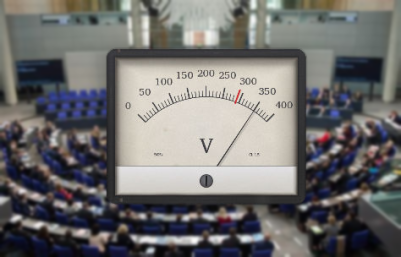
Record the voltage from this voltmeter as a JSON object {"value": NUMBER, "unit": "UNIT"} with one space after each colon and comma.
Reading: {"value": 350, "unit": "V"}
